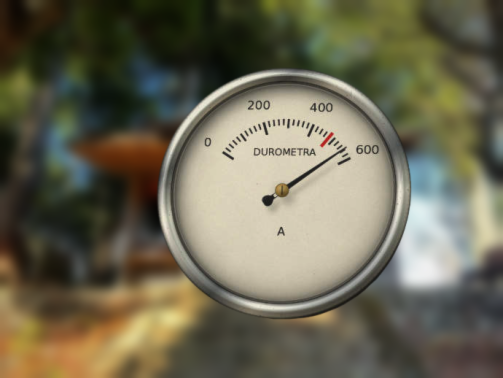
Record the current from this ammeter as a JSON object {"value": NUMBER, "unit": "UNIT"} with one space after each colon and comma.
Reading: {"value": 560, "unit": "A"}
